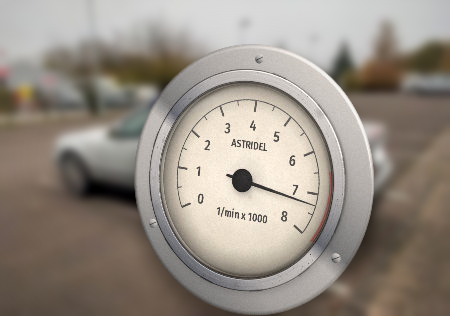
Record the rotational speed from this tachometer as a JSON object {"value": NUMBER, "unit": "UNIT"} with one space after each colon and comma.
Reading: {"value": 7250, "unit": "rpm"}
